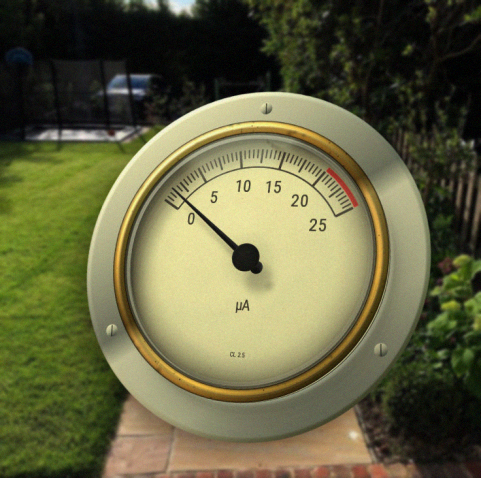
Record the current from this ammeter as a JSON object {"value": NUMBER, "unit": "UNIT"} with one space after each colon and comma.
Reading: {"value": 1.5, "unit": "µA"}
